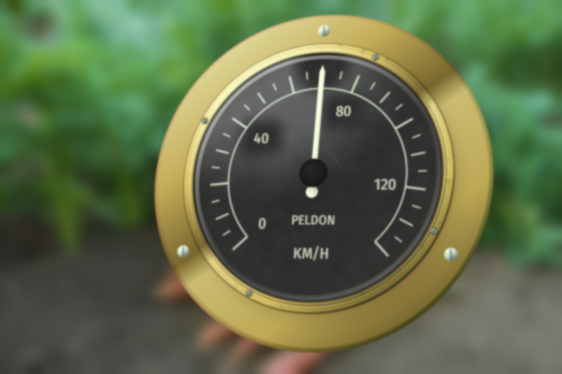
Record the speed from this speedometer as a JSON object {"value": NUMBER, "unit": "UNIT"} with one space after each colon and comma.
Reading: {"value": 70, "unit": "km/h"}
